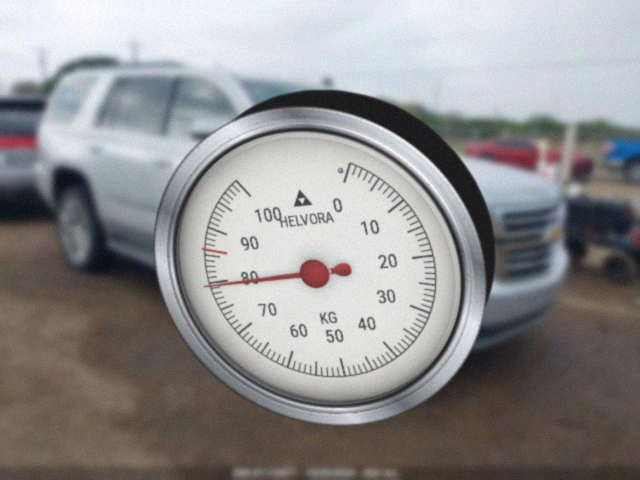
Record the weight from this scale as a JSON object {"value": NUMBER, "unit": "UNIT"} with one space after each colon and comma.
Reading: {"value": 80, "unit": "kg"}
